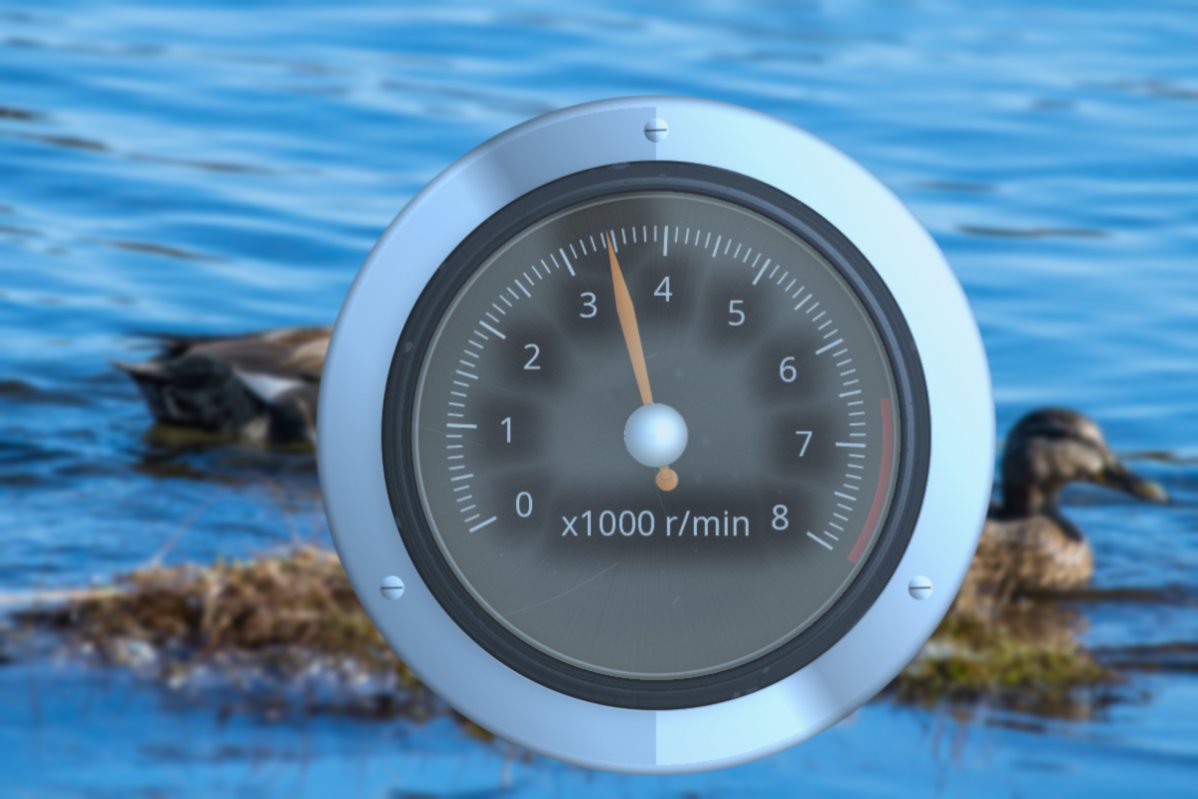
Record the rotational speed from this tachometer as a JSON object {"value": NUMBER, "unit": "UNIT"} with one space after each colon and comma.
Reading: {"value": 3450, "unit": "rpm"}
